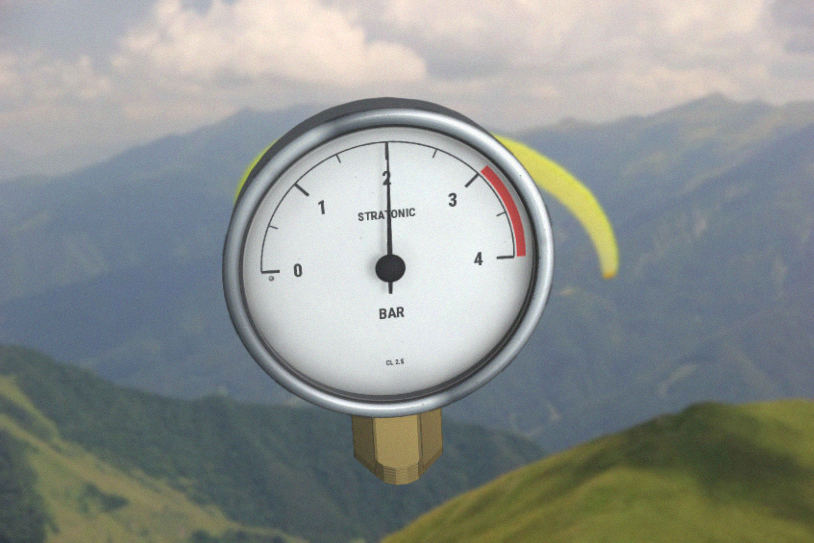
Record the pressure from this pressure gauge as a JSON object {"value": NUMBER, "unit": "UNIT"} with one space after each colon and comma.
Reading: {"value": 2, "unit": "bar"}
